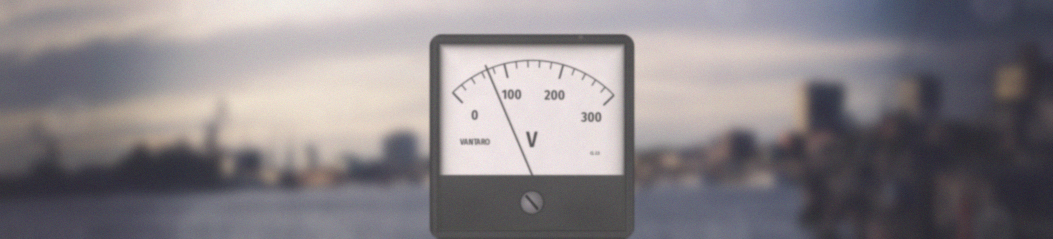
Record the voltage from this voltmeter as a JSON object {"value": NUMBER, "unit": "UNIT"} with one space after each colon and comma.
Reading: {"value": 70, "unit": "V"}
